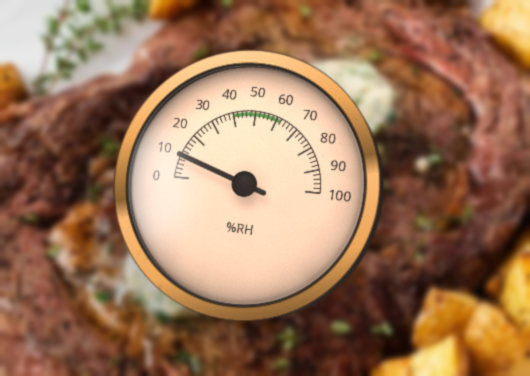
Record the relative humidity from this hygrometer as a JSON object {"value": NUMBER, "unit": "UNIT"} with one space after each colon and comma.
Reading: {"value": 10, "unit": "%"}
